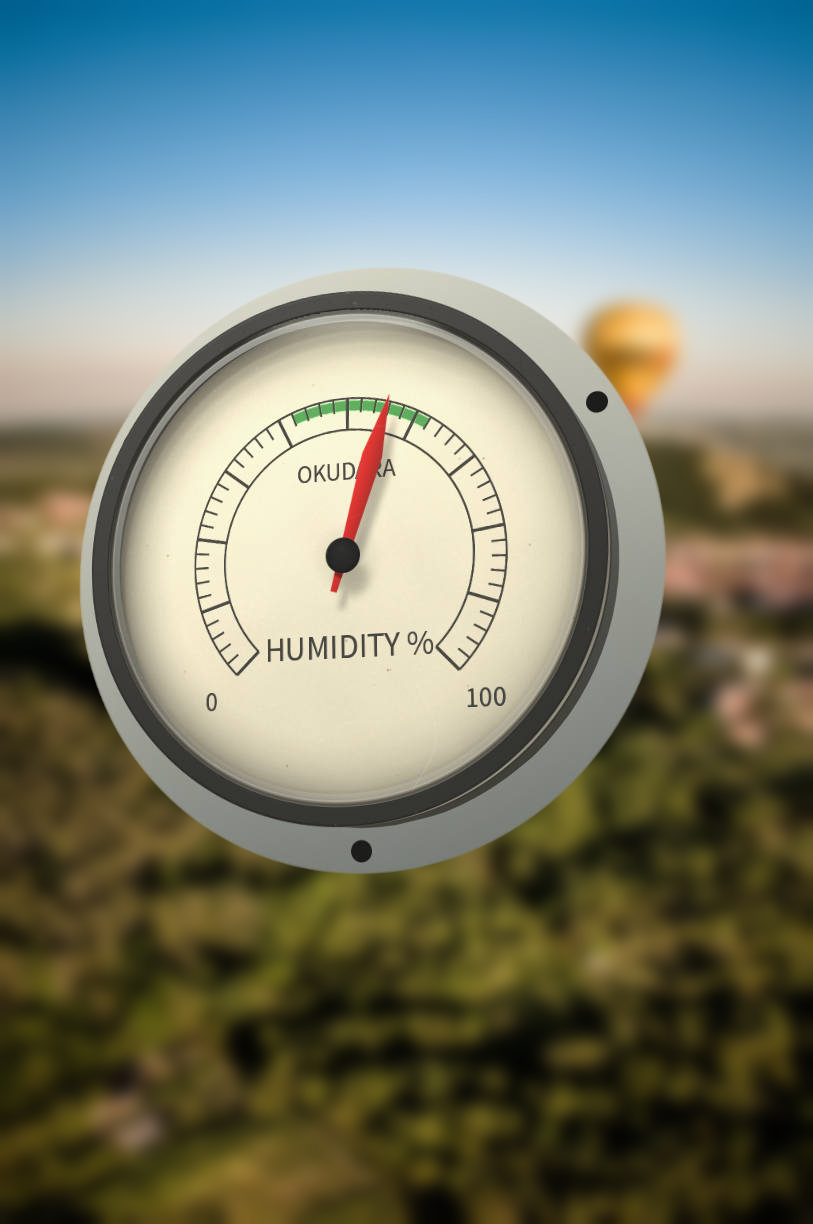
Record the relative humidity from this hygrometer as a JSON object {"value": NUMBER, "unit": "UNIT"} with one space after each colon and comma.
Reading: {"value": 56, "unit": "%"}
